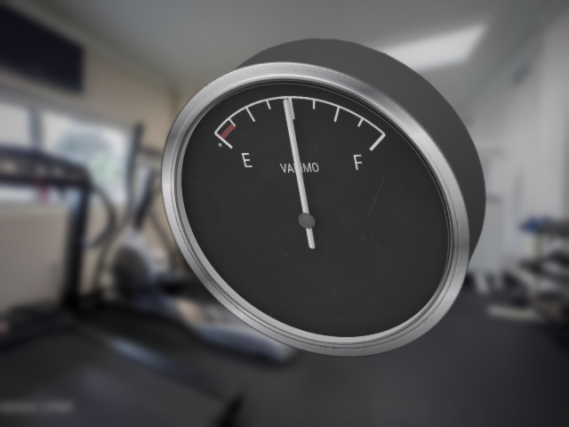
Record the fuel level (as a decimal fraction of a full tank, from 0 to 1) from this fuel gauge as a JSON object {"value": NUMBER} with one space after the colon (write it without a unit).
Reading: {"value": 0.5}
